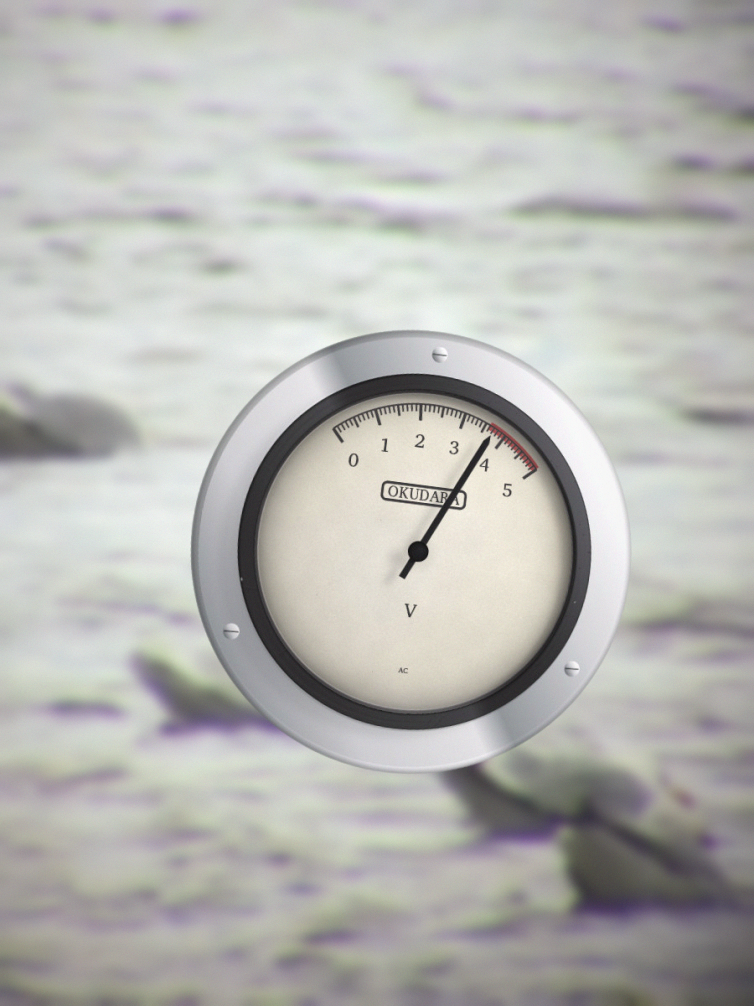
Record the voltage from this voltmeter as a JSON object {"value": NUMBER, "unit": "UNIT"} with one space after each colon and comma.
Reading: {"value": 3.7, "unit": "V"}
